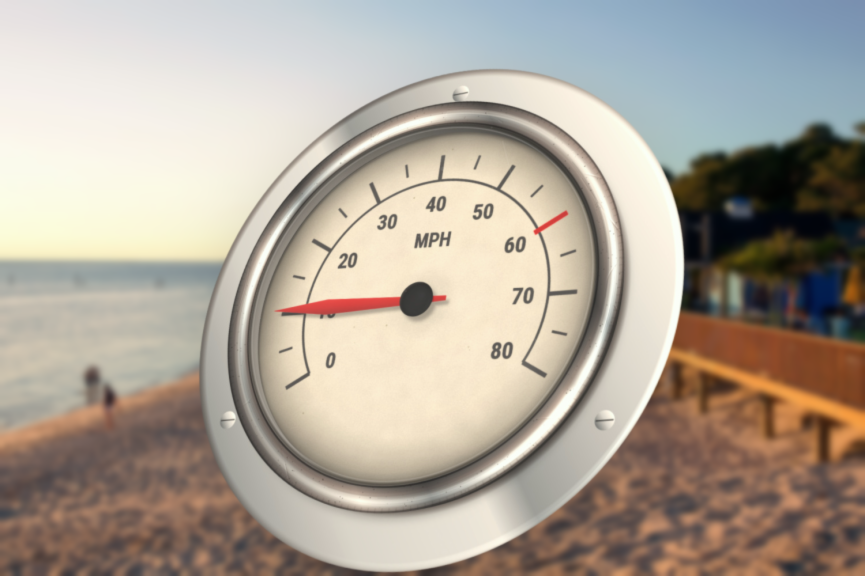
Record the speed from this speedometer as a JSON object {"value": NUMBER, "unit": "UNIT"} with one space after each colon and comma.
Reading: {"value": 10, "unit": "mph"}
